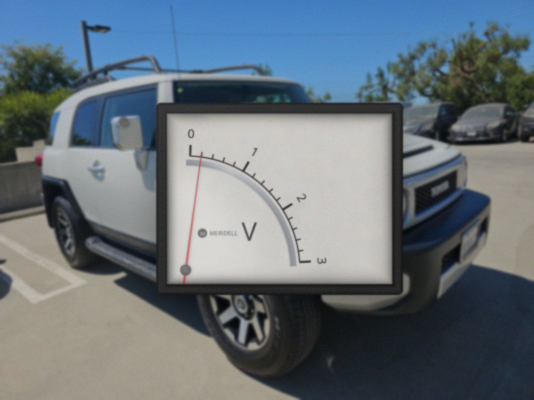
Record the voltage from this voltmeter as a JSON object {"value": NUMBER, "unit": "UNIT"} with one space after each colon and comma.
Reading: {"value": 0.2, "unit": "V"}
